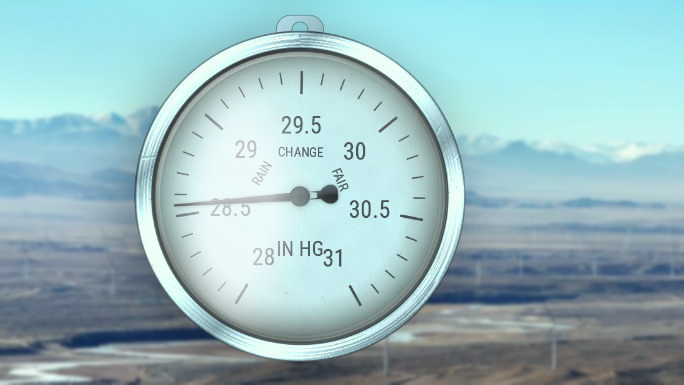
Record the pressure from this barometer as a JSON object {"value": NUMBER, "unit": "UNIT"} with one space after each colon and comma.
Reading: {"value": 28.55, "unit": "inHg"}
